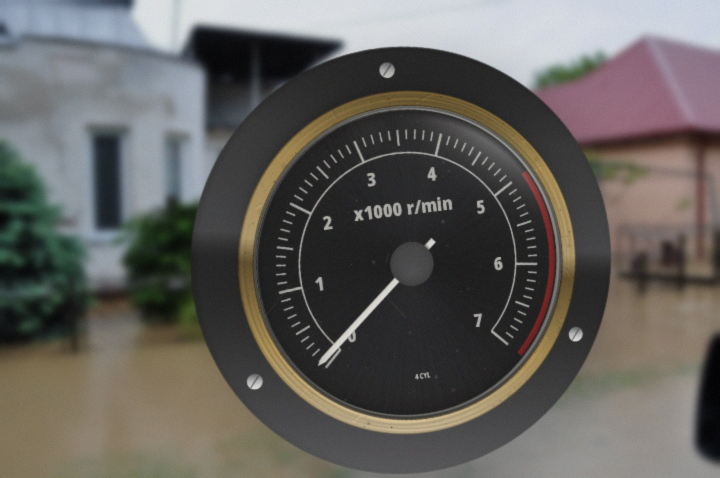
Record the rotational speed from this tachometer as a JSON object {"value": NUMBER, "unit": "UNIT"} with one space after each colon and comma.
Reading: {"value": 100, "unit": "rpm"}
